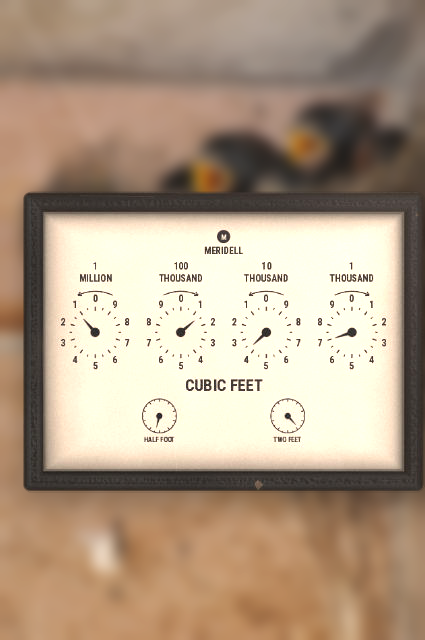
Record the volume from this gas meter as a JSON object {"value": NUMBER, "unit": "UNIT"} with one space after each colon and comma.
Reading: {"value": 113700, "unit": "ft³"}
